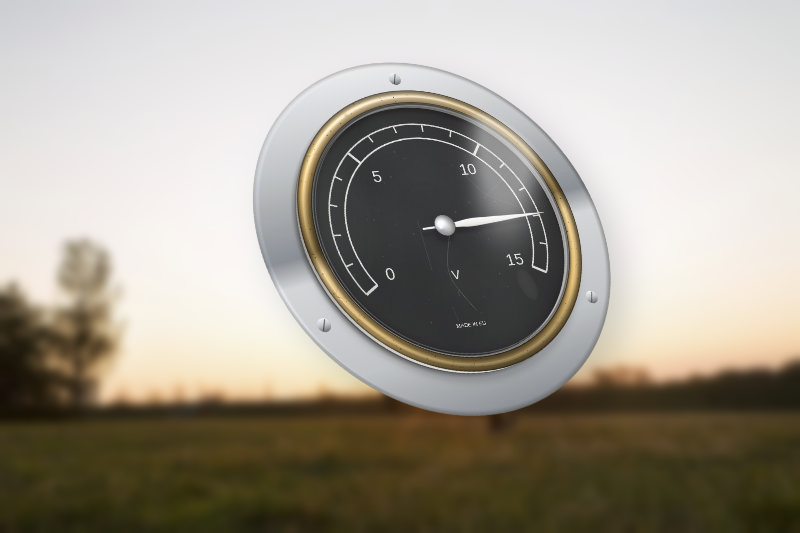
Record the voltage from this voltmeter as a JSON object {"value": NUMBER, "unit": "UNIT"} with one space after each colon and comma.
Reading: {"value": 13, "unit": "V"}
